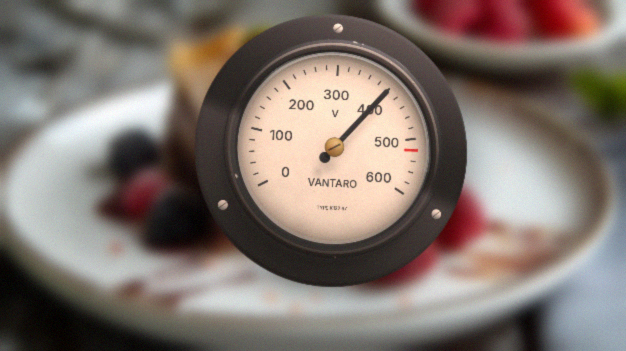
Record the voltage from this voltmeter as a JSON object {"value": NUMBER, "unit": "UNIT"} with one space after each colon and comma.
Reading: {"value": 400, "unit": "V"}
